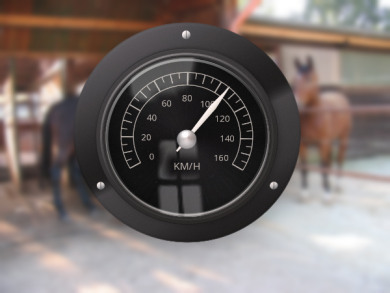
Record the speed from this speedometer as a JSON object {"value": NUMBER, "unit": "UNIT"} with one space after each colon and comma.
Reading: {"value": 105, "unit": "km/h"}
